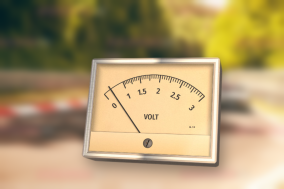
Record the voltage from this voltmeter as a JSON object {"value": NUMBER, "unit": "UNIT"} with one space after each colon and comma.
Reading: {"value": 0.5, "unit": "V"}
